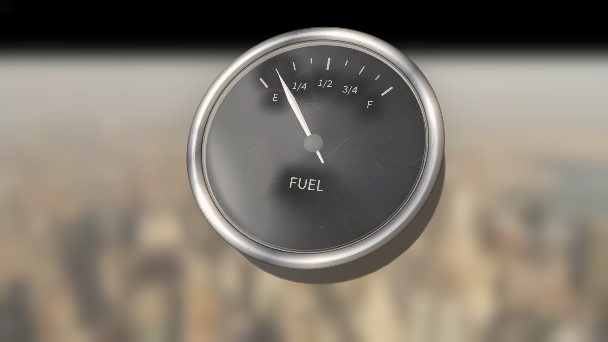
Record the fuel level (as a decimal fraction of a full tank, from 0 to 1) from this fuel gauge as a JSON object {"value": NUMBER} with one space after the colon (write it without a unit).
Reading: {"value": 0.125}
